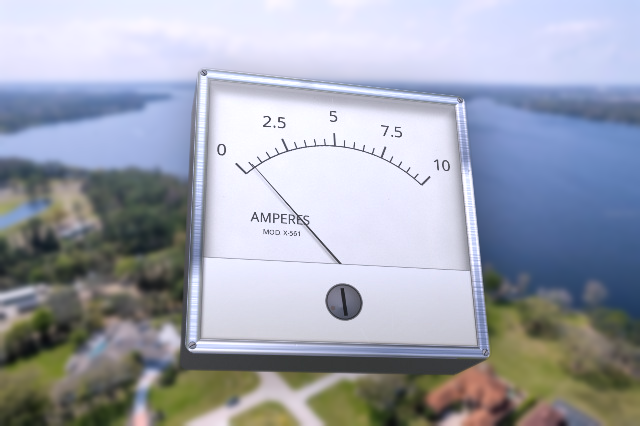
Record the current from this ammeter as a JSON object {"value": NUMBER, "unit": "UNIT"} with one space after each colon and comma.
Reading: {"value": 0.5, "unit": "A"}
